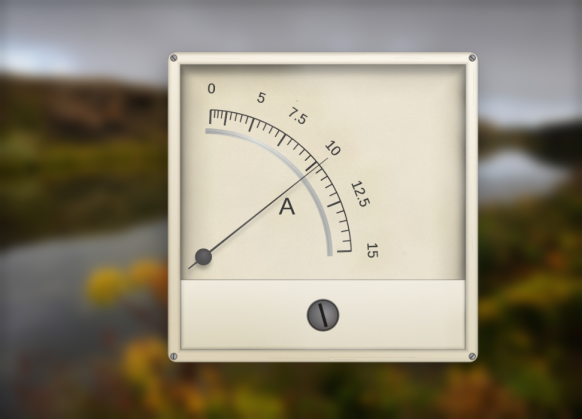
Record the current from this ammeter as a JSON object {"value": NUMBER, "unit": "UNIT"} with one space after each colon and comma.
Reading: {"value": 10.25, "unit": "A"}
